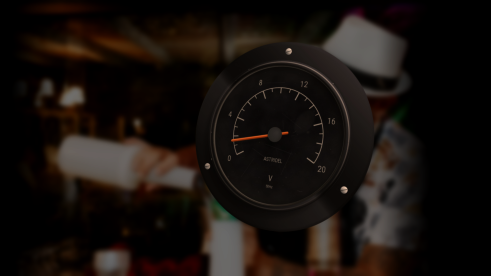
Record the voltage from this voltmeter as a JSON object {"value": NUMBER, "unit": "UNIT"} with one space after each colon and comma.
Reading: {"value": 1.5, "unit": "V"}
